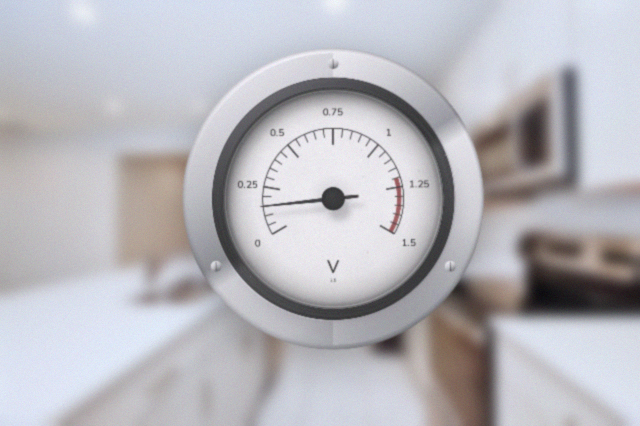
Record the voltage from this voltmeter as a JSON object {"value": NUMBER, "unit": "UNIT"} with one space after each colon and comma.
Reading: {"value": 0.15, "unit": "V"}
